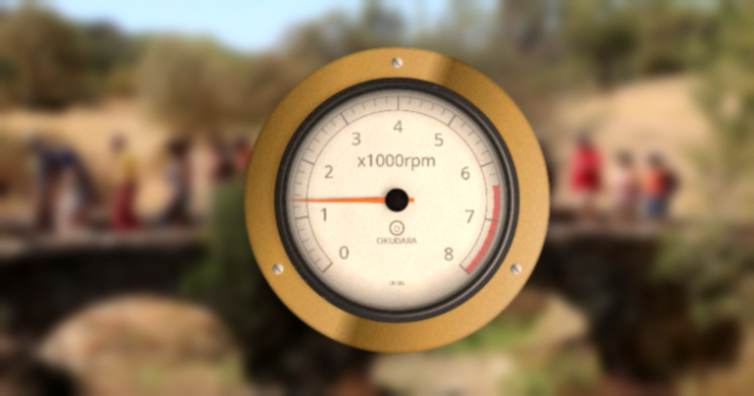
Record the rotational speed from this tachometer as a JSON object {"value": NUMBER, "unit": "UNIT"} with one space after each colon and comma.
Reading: {"value": 1300, "unit": "rpm"}
